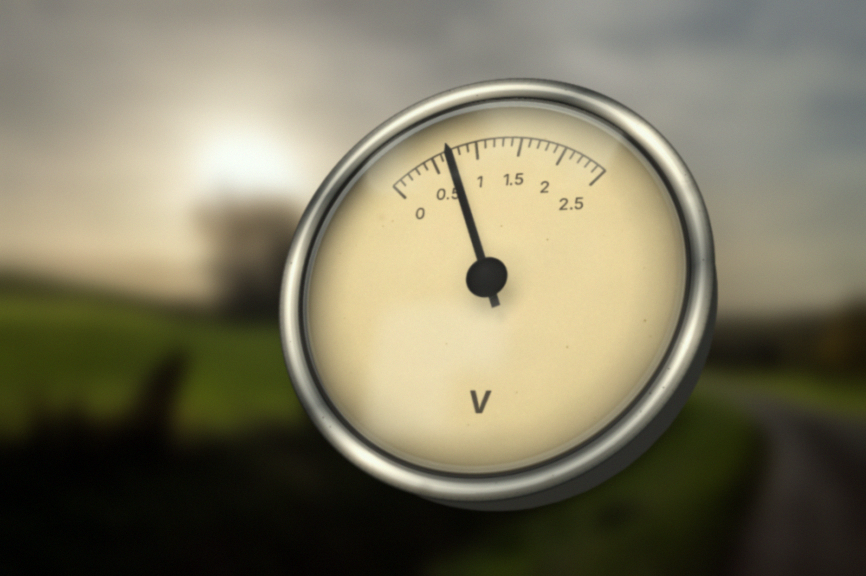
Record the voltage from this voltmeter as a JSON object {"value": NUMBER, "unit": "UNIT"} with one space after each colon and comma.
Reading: {"value": 0.7, "unit": "V"}
